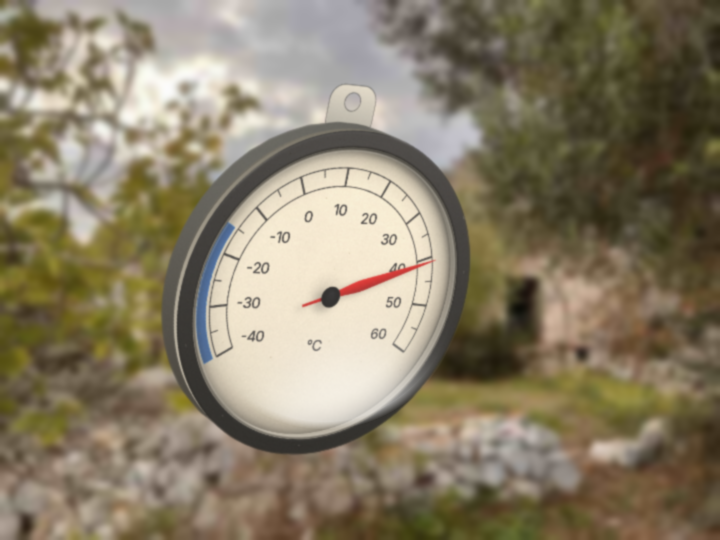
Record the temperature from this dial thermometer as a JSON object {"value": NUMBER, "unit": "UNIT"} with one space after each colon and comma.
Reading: {"value": 40, "unit": "°C"}
